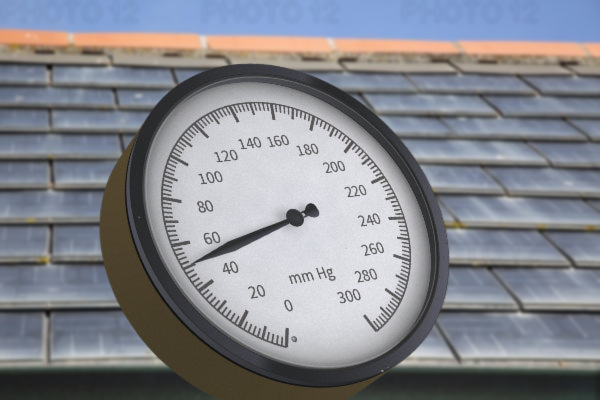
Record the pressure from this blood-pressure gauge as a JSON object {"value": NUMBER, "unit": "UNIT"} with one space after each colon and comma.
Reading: {"value": 50, "unit": "mmHg"}
